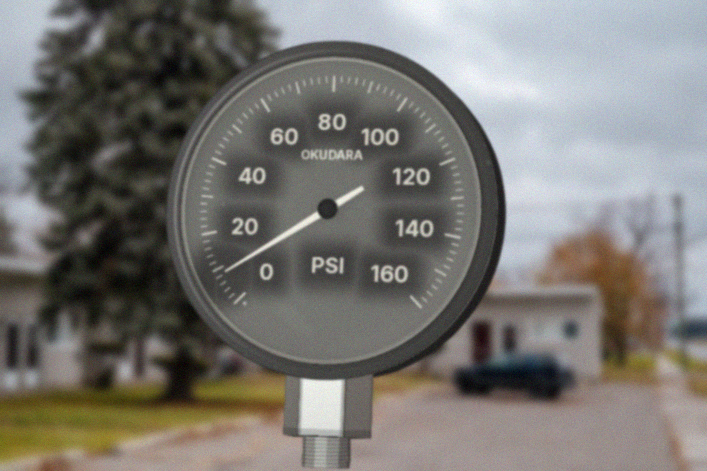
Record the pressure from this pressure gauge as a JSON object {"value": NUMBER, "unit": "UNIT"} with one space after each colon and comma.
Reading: {"value": 8, "unit": "psi"}
